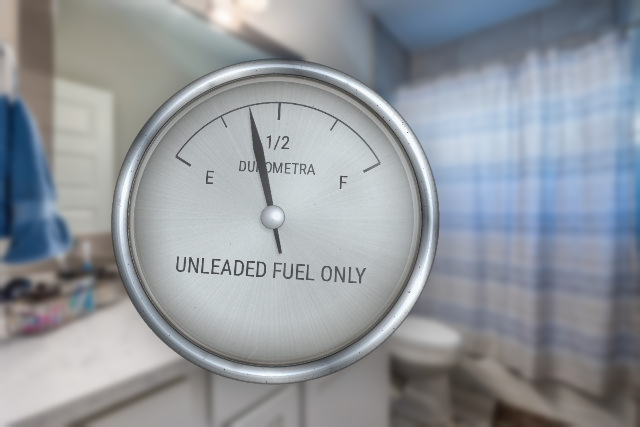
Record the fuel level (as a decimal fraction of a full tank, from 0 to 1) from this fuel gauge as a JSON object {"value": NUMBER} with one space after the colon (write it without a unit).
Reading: {"value": 0.375}
